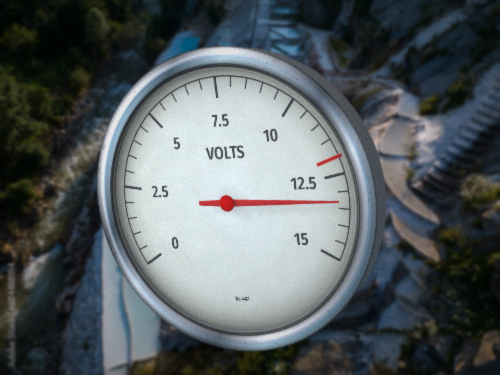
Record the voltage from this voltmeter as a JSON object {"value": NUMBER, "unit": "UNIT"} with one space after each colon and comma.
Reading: {"value": 13.25, "unit": "V"}
